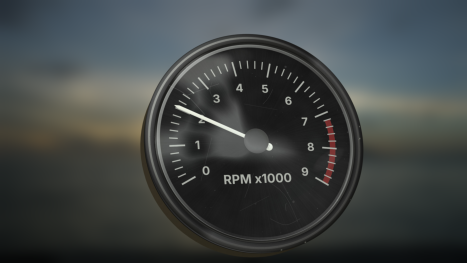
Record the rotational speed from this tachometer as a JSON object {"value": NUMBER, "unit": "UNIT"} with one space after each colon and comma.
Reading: {"value": 2000, "unit": "rpm"}
